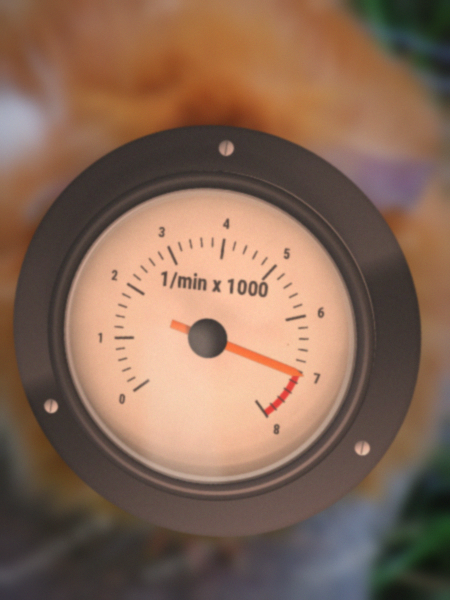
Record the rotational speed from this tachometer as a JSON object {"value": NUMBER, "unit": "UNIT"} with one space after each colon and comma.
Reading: {"value": 7000, "unit": "rpm"}
